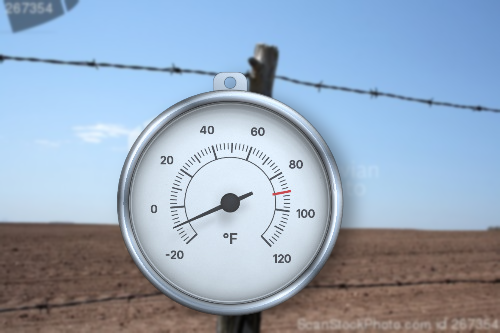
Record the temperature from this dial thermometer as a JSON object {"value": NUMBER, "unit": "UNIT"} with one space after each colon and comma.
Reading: {"value": -10, "unit": "°F"}
